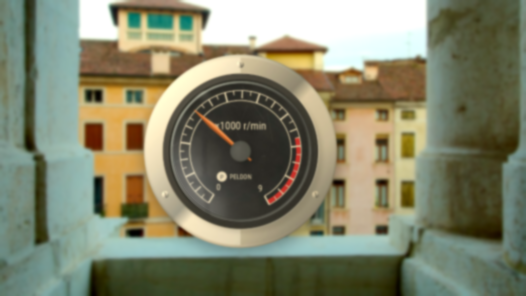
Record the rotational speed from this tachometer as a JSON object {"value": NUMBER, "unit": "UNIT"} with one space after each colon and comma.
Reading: {"value": 3000, "unit": "rpm"}
